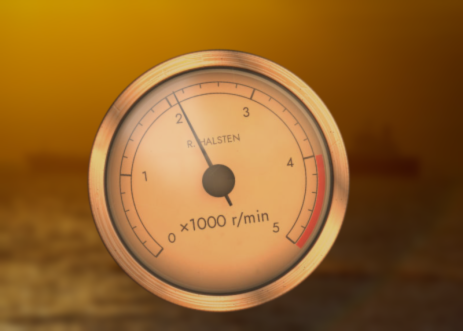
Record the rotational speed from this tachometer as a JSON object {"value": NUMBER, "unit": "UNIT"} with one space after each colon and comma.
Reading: {"value": 2100, "unit": "rpm"}
